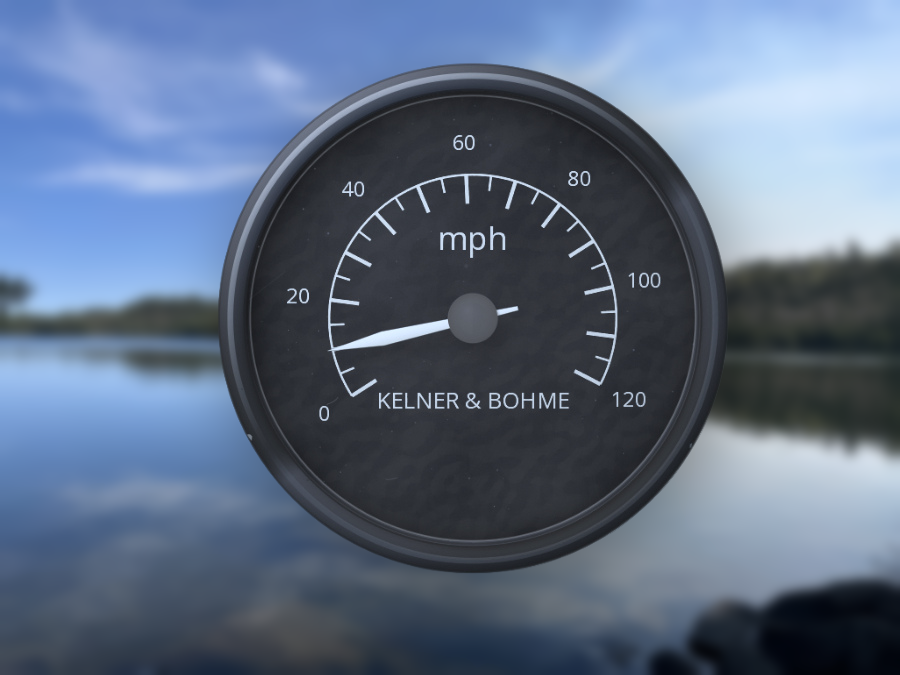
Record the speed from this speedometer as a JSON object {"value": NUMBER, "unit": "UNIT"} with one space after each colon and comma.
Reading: {"value": 10, "unit": "mph"}
